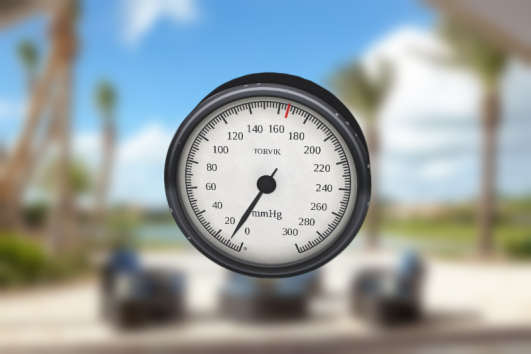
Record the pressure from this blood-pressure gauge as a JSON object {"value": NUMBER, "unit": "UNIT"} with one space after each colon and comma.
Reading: {"value": 10, "unit": "mmHg"}
